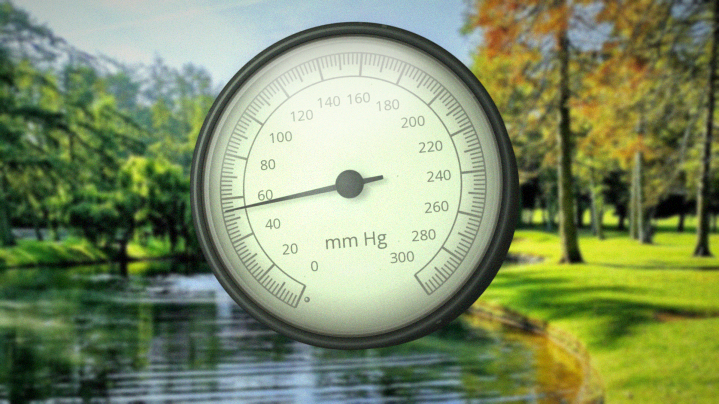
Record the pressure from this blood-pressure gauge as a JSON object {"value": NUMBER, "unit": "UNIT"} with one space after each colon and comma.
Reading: {"value": 54, "unit": "mmHg"}
